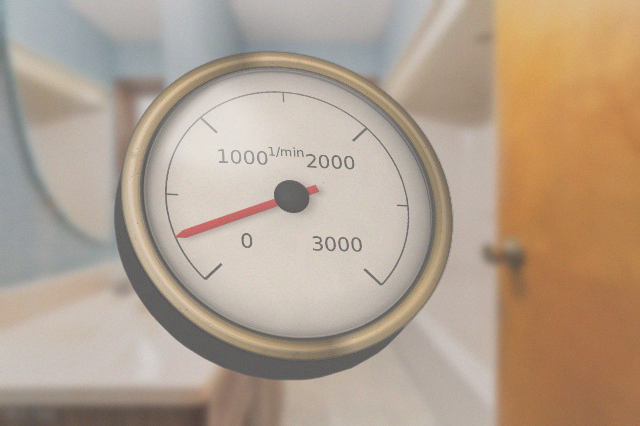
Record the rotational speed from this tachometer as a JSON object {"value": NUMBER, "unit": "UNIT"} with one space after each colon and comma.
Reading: {"value": 250, "unit": "rpm"}
